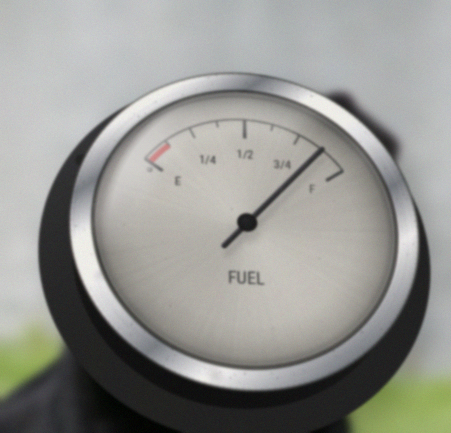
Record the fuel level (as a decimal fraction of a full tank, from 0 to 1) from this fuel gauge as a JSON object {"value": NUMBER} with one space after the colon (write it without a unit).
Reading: {"value": 0.875}
